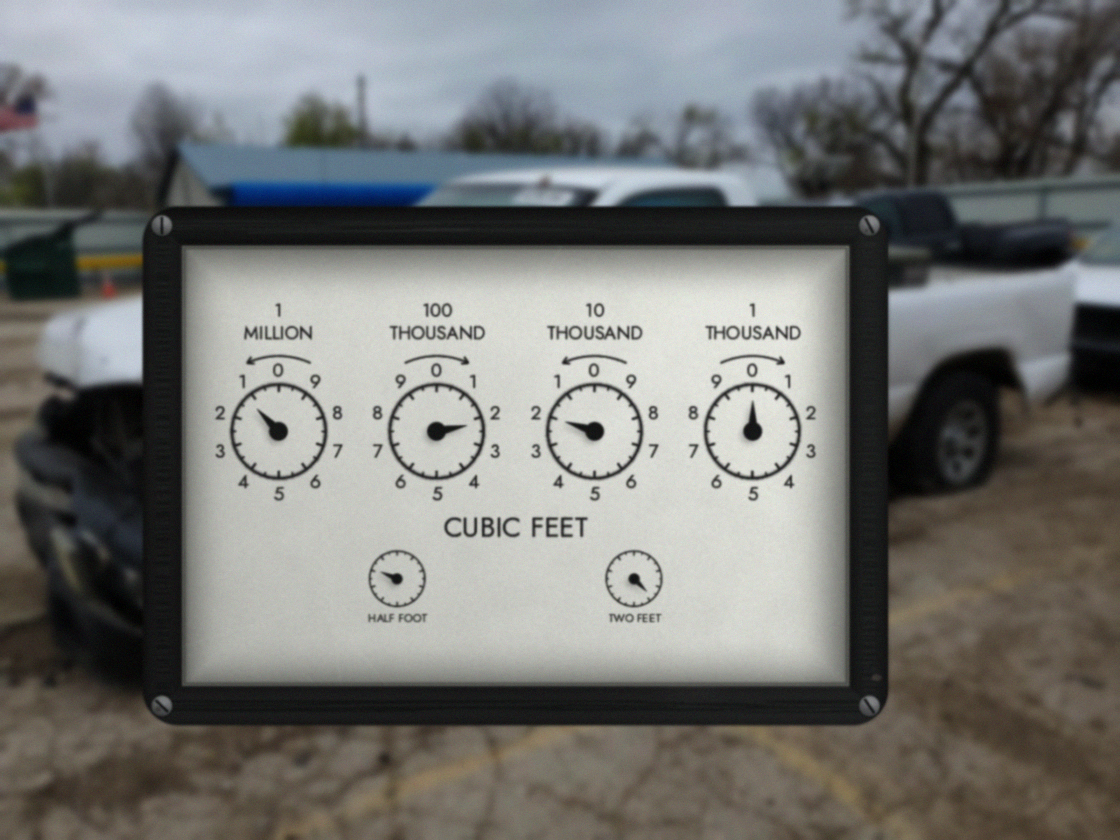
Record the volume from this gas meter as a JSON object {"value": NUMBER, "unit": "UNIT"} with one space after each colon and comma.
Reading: {"value": 122000, "unit": "ft³"}
